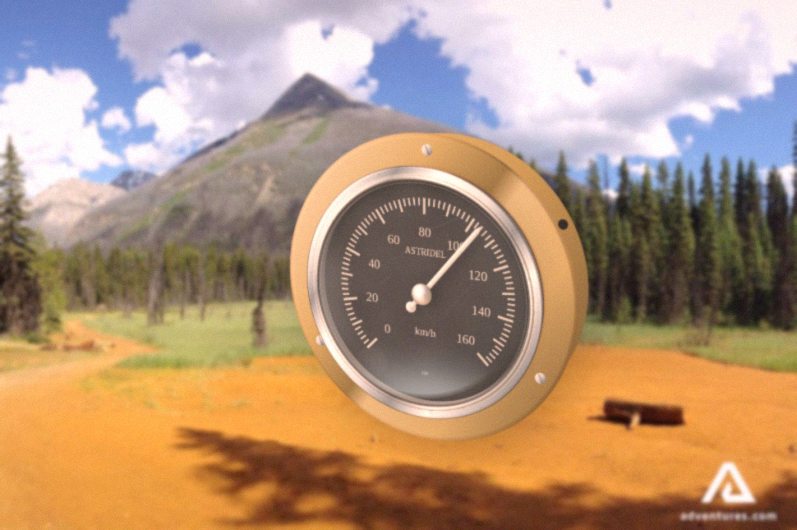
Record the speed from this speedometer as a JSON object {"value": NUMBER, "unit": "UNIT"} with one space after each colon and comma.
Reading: {"value": 104, "unit": "km/h"}
